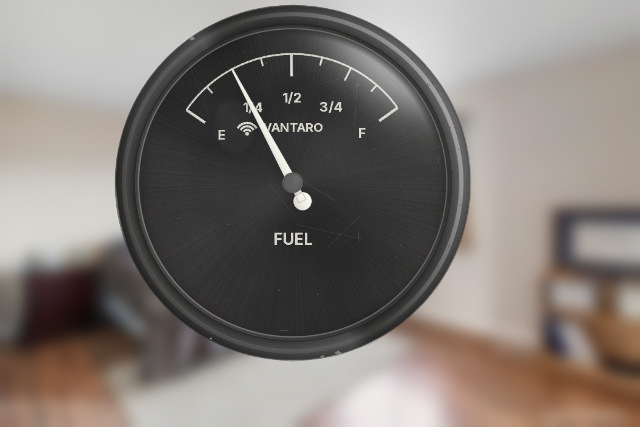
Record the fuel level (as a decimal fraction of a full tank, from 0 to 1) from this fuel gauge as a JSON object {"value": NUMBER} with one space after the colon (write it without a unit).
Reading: {"value": 0.25}
